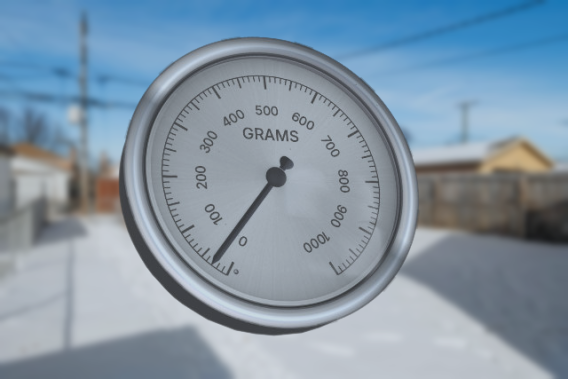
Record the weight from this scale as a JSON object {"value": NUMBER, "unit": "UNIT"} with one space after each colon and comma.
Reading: {"value": 30, "unit": "g"}
